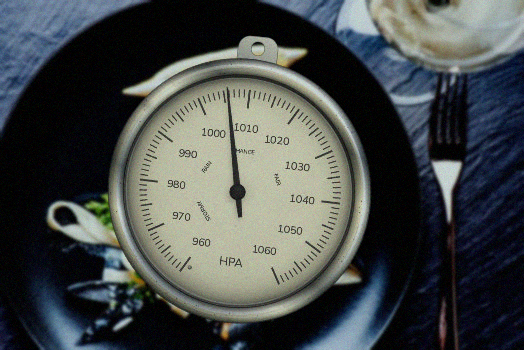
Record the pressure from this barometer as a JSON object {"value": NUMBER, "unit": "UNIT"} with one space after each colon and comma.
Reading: {"value": 1006, "unit": "hPa"}
